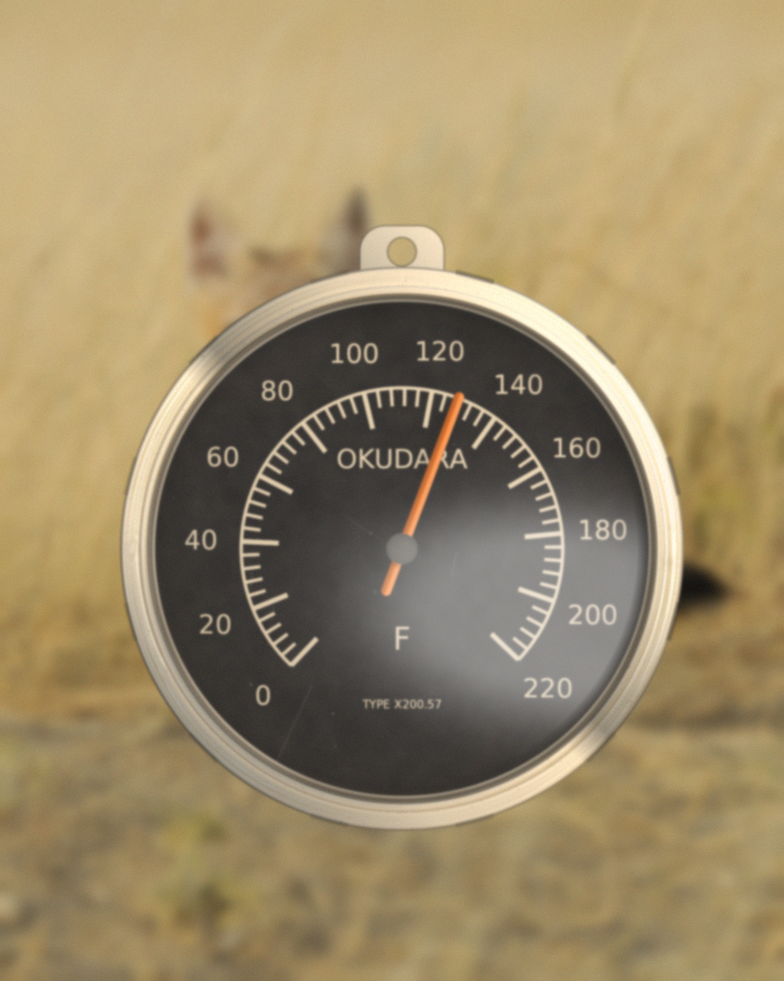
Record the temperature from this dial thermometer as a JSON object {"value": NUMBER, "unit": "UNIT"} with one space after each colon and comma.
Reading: {"value": 128, "unit": "°F"}
